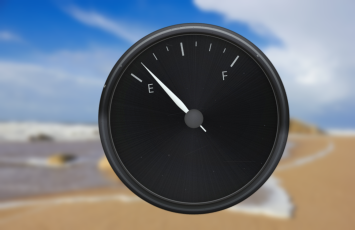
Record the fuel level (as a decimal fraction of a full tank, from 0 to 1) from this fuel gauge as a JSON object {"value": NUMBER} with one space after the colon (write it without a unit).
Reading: {"value": 0.125}
